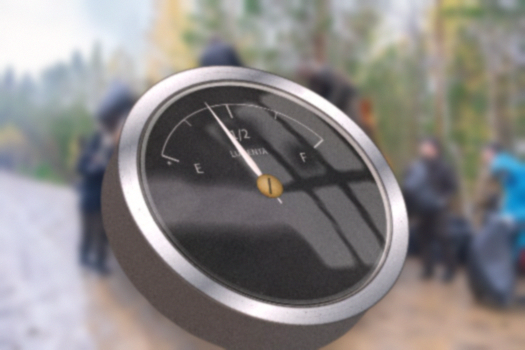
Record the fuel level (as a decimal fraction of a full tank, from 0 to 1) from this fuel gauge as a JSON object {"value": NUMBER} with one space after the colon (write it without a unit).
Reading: {"value": 0.375}
